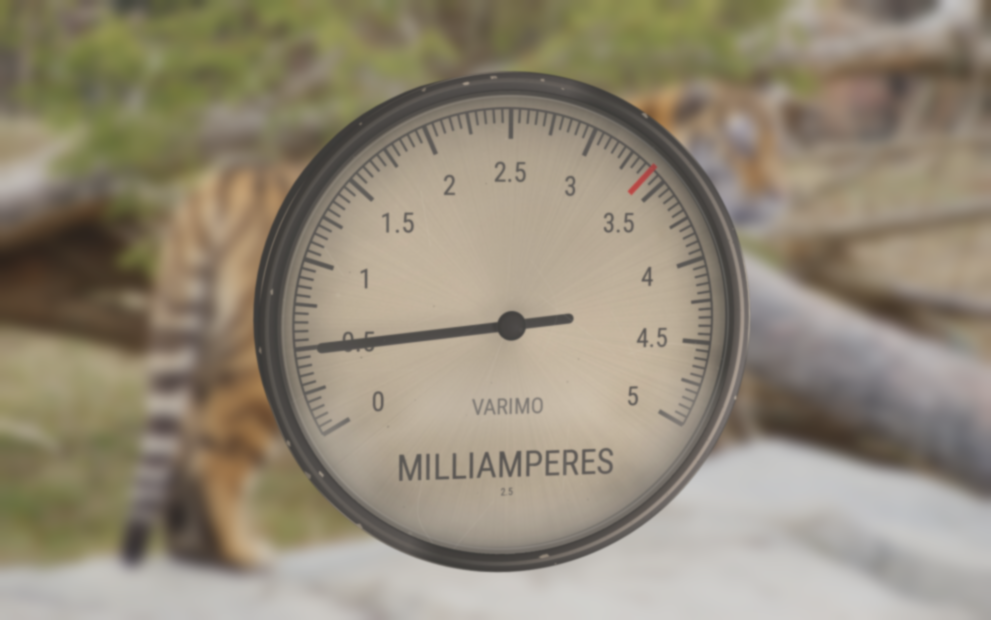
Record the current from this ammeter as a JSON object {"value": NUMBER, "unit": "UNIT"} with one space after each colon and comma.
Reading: {"value": 0.5, "unit": "mA"}
